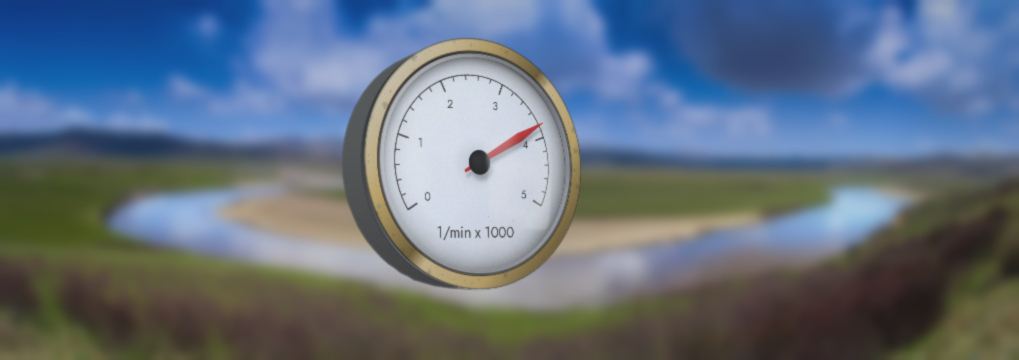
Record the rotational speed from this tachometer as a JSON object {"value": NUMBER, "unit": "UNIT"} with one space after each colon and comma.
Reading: {"value": 3800, "unit": "rpm"}
